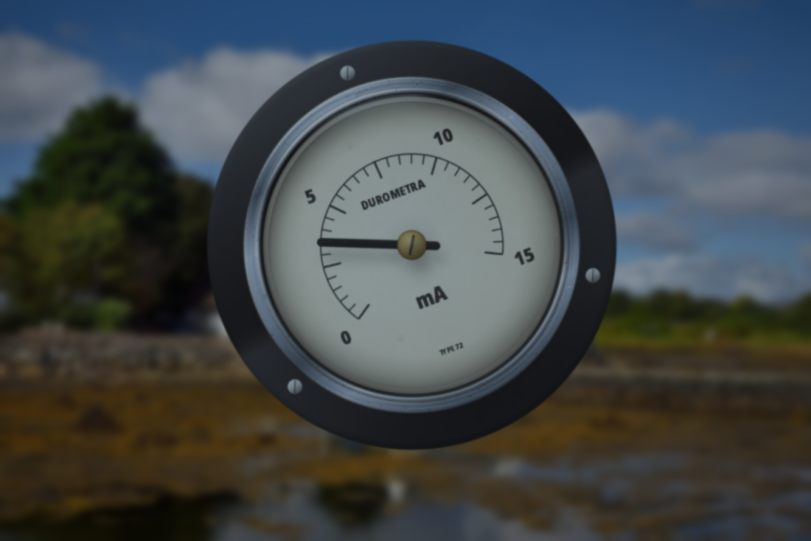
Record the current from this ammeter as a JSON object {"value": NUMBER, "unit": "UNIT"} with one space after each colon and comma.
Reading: {"value": 3.5, "unit": "mA"}
